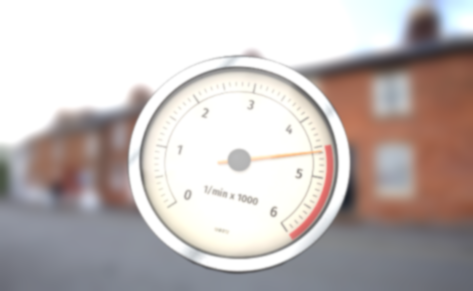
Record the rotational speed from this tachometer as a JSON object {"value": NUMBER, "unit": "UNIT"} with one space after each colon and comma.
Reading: {"value": 4600, "unit": "rpm"}
